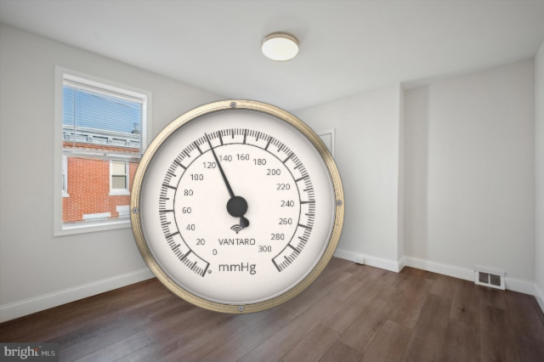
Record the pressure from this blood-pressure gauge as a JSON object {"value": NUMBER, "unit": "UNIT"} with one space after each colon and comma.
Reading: {"value": 130, "unit": "mmHg"}
